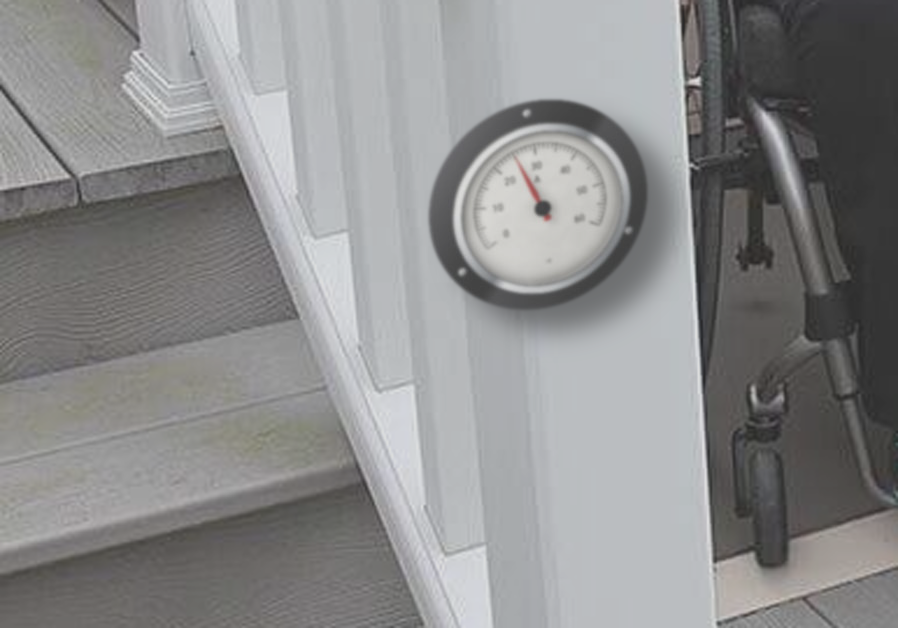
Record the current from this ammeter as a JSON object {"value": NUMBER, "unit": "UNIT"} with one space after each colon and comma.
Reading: {"value": 25, "unit": "A"}
